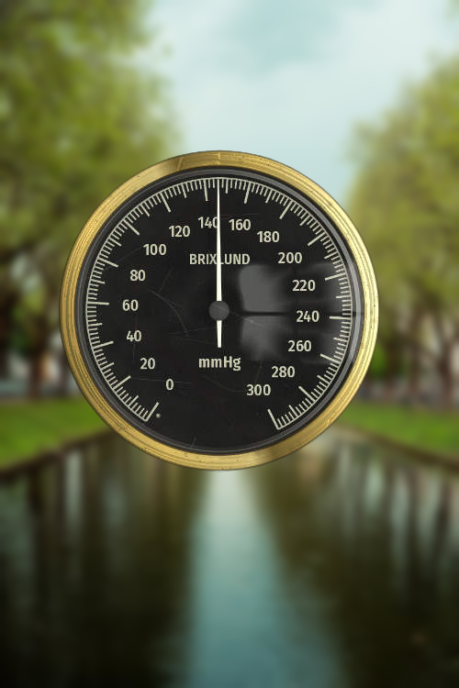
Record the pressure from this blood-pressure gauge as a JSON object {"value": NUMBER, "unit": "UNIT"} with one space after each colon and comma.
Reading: {"value": 146, "unit": "mmHg"}
